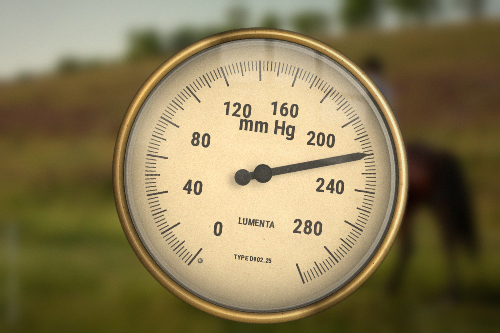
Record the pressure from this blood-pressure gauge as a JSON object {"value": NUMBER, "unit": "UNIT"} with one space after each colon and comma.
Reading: {"value": 220, "unit": "mmHg"}
